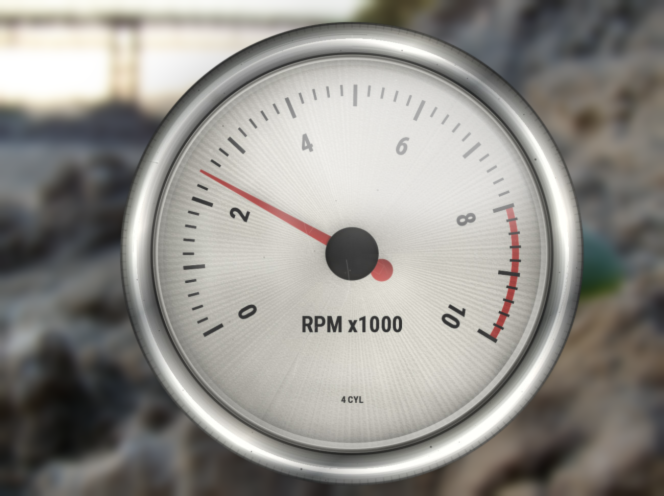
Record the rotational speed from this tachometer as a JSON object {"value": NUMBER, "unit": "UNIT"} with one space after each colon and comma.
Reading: {"value": 2400, "unit": "rpm"}
